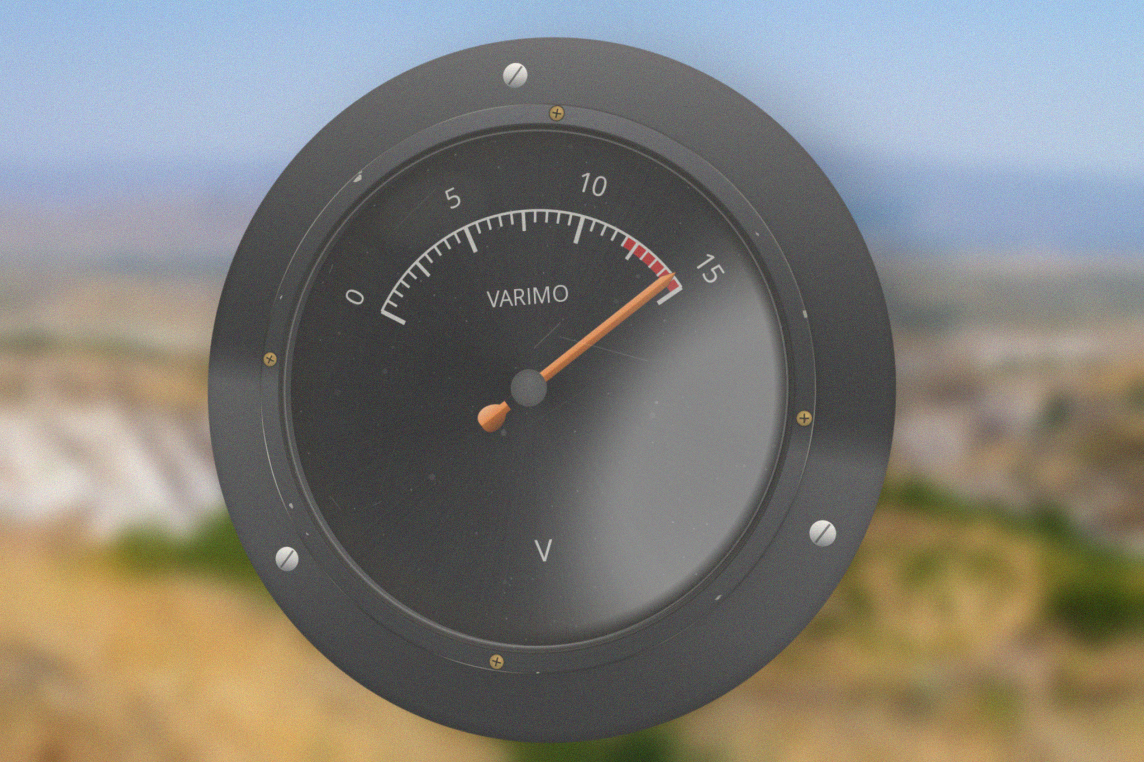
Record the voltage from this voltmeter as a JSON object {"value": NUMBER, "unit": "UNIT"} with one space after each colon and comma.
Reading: {"value": 14.5, "unit": "V"}
